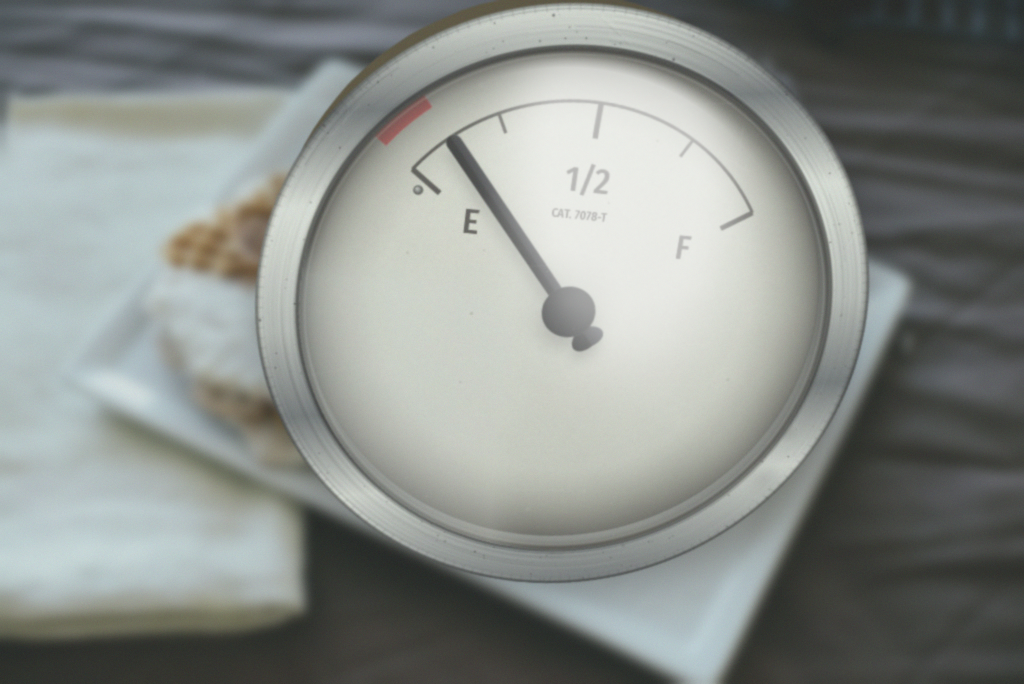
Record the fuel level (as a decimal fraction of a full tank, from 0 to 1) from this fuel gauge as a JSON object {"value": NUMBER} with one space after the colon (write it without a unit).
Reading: {"value": 0.125}
